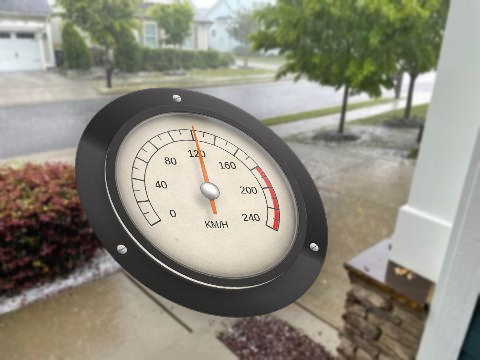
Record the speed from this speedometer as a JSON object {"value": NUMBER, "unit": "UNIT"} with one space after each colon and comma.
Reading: {"value": 120, "unit": "km/h"}
